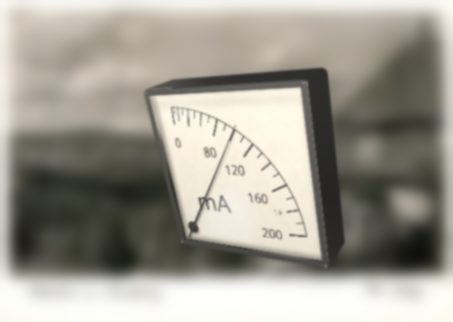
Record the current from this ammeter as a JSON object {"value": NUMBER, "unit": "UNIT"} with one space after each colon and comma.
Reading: {"value": 100, "unit": "mA"}
